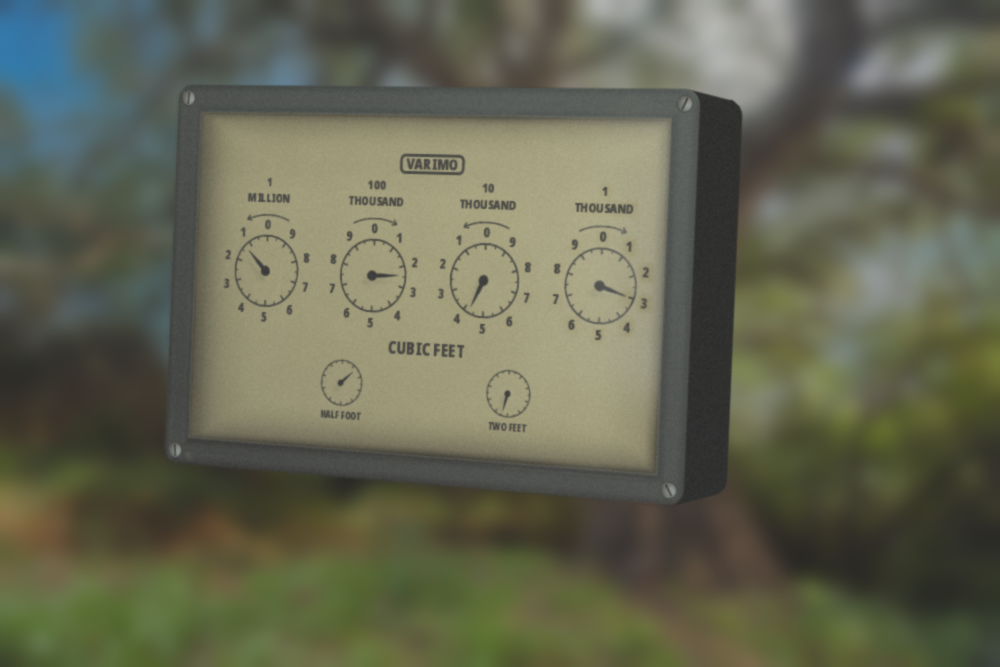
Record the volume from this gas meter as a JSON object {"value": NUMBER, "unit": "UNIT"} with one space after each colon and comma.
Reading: {"value": 124300, "unit": "ft³"}
